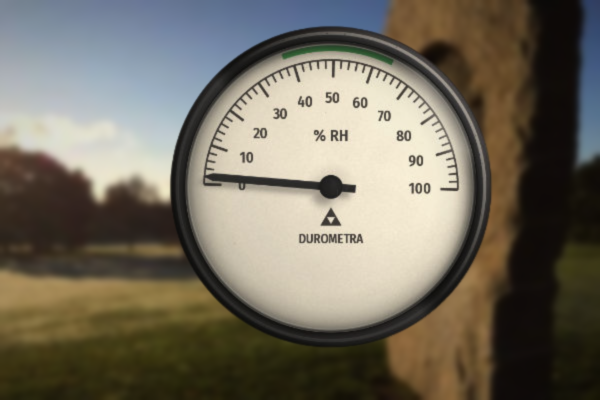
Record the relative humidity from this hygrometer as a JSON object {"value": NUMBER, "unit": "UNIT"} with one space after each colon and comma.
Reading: {"value": 2, "unit": "%"}
